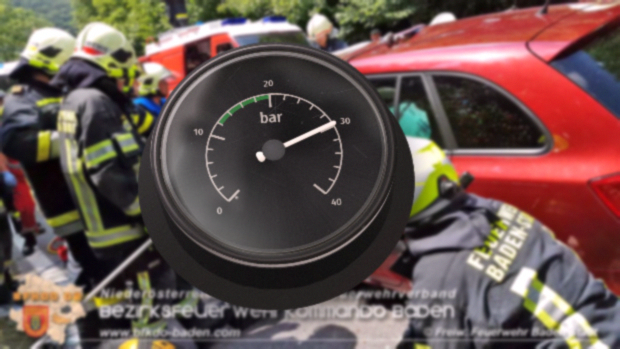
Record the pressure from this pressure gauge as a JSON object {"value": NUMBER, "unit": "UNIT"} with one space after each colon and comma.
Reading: {"value": 30, "unit": "bar"}
